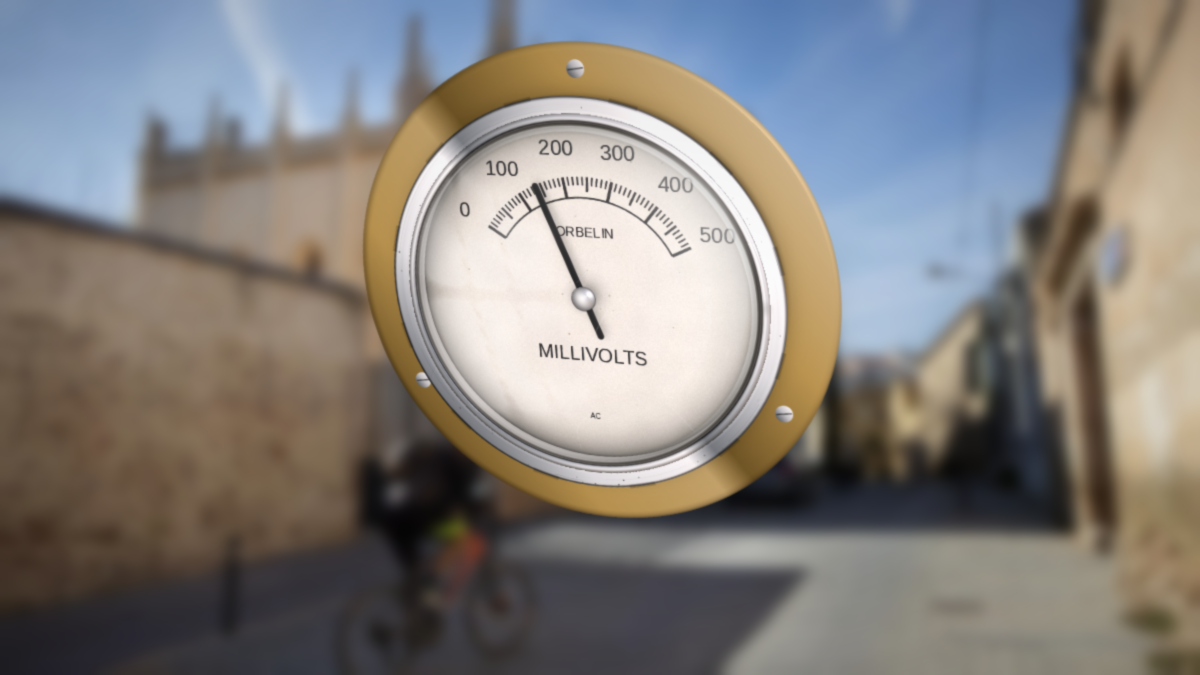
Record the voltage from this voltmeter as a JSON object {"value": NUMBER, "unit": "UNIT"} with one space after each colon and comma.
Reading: {"value": 150, "unit": "mV"}
